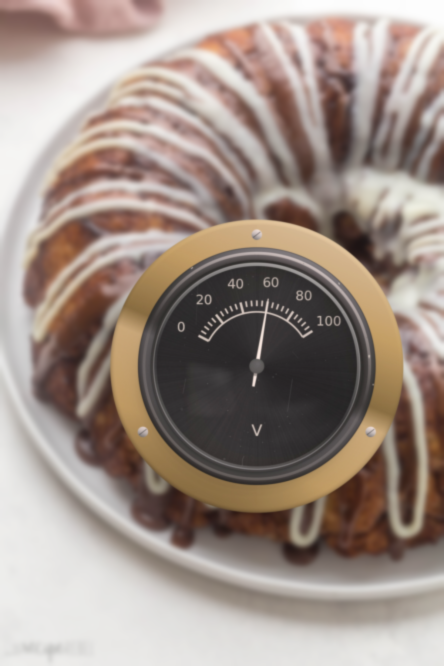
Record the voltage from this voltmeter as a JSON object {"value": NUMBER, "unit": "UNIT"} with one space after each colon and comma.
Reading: {"value": 60, "unit": "V"}
